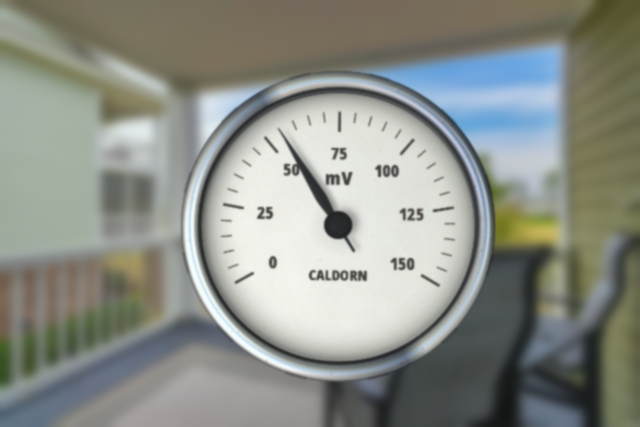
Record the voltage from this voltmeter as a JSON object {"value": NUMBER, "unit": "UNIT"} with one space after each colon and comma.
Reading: {"value": 55, "unit": "mV"}
